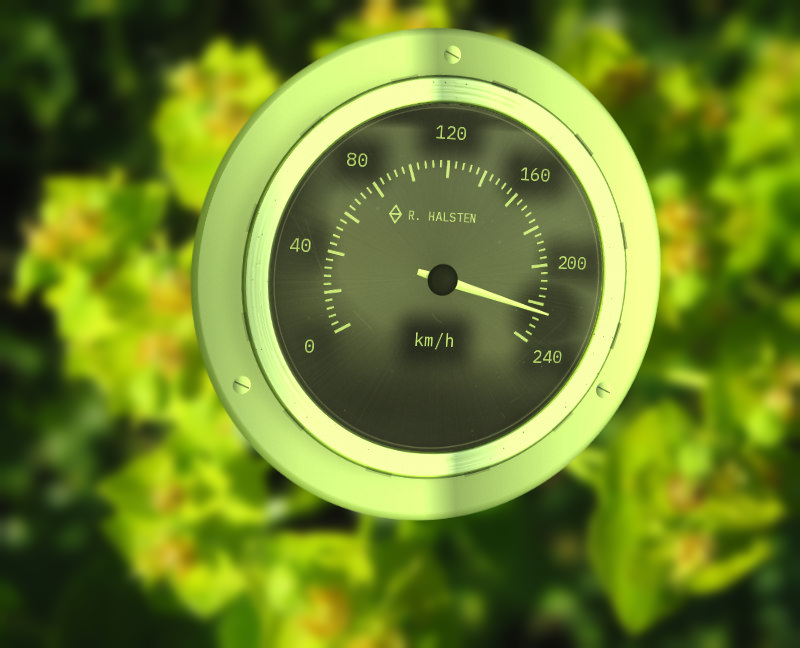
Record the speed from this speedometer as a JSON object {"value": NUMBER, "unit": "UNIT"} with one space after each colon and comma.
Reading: {"value": 224, "unit": "km/h"}
